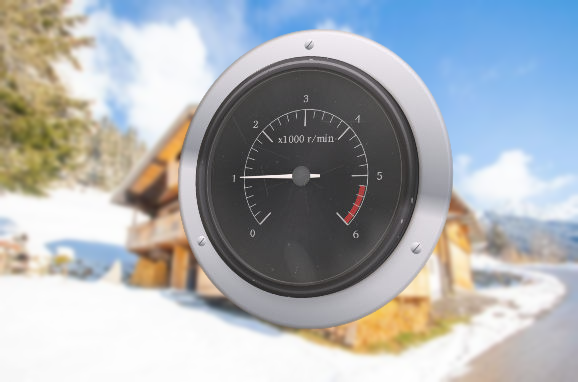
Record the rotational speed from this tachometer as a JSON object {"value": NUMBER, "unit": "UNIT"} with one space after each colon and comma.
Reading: {"value": 1000, "unit": "rpm"}
